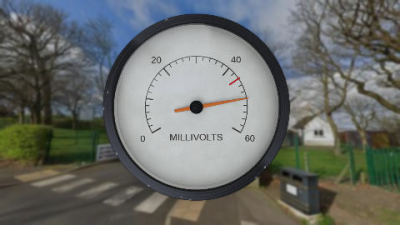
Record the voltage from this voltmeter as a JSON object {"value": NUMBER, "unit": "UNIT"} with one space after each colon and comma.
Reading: {"value": 50, "unit": "mV"}
